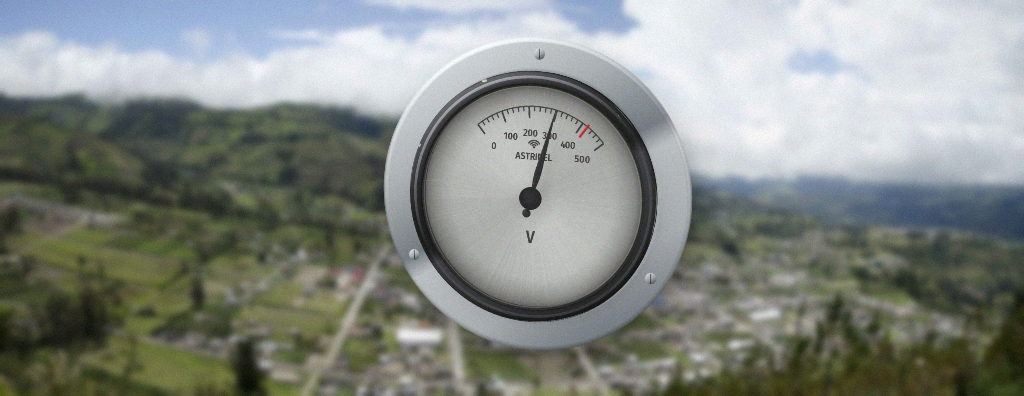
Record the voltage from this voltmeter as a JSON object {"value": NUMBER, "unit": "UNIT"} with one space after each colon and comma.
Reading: {"value": 300, "unit": "V"}
